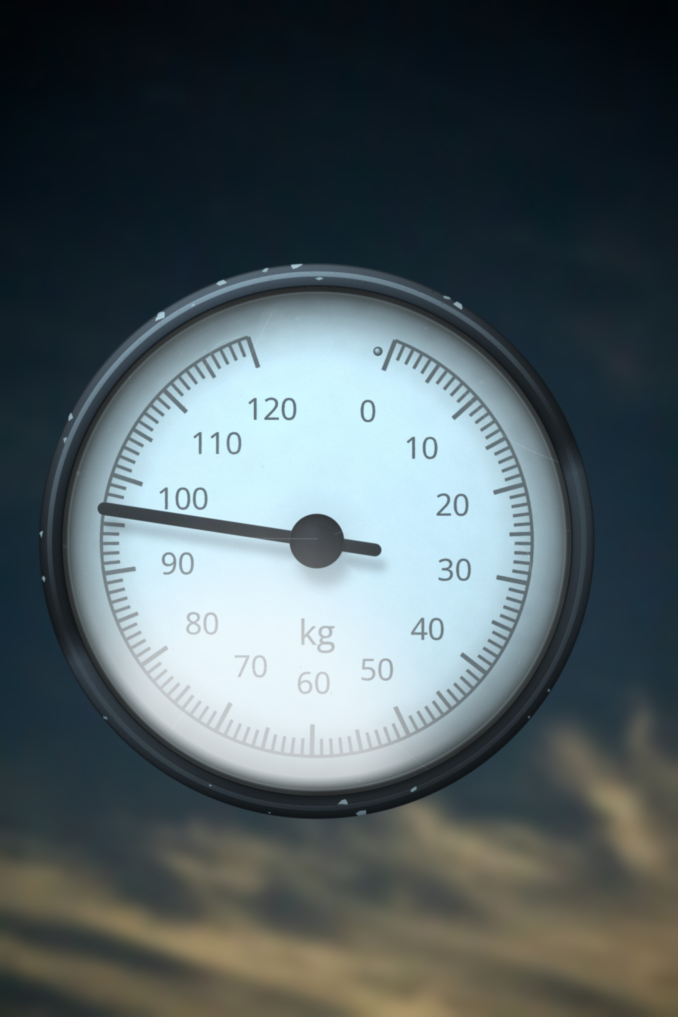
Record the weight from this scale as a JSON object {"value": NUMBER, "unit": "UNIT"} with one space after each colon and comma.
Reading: {"value": 96.5, "unit": "kg"}
